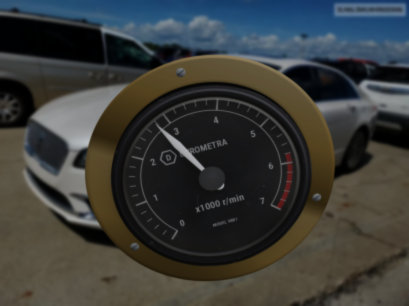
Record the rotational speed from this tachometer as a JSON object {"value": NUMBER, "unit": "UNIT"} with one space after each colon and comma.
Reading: {"value": 2800, "unit": "rpm"}
